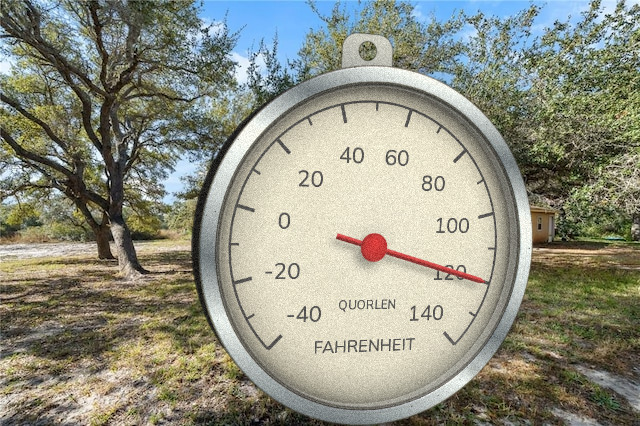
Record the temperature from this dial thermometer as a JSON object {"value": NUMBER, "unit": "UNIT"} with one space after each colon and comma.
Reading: {"value": 120, "unit": "°F"}
